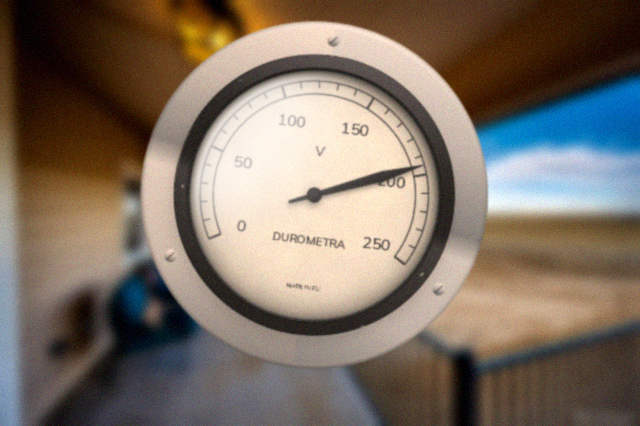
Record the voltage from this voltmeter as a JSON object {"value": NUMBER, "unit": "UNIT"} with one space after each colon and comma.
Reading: {"value": 195, "unit": "V"}
